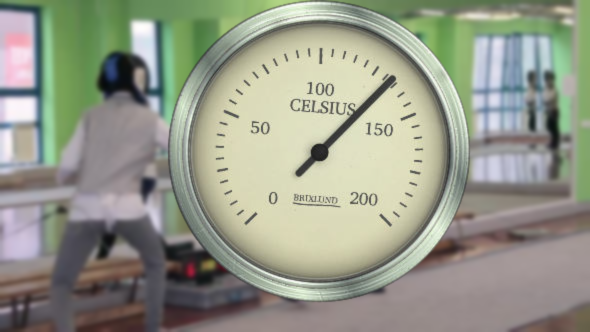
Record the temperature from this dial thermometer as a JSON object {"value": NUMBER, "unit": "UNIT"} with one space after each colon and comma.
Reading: {"value": 132.5, "unit": "°C"}
